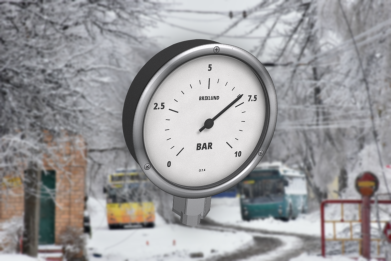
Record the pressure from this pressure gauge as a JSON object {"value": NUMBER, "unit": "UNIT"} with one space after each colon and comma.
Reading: {"value": 7, "unit": "bar"}
